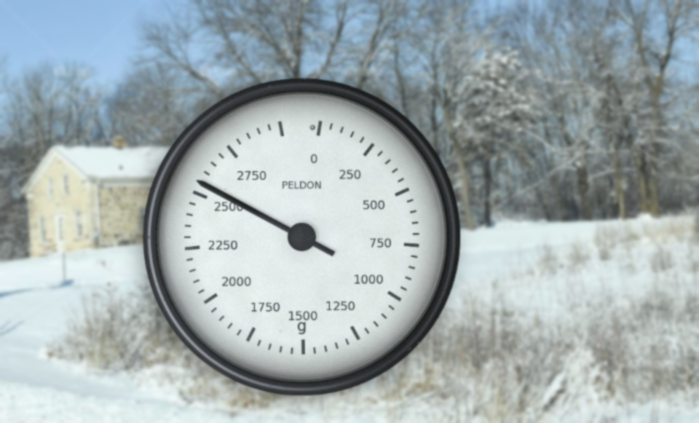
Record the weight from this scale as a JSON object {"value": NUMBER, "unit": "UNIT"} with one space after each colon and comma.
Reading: {"value": 2550, "unit": "g"}
